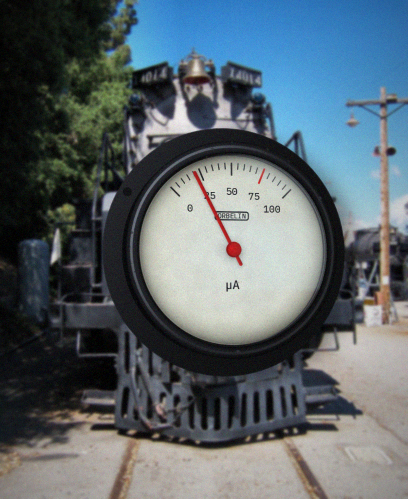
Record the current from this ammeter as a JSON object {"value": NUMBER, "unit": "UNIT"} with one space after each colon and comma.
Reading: {"value": 20, "unit": "µA"}
